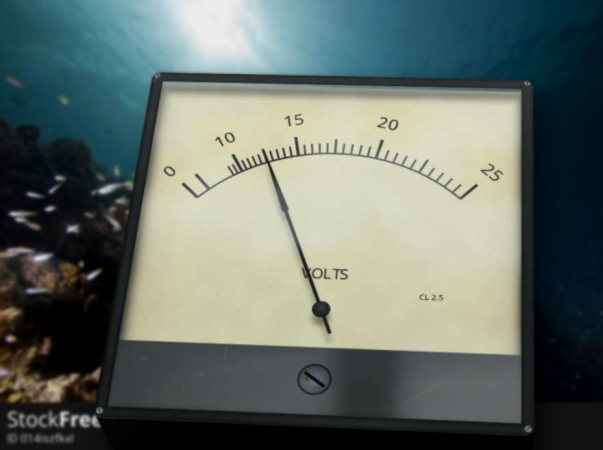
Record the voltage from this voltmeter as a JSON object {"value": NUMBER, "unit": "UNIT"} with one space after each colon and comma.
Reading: {"value": 12.5, "unit": "V"}
